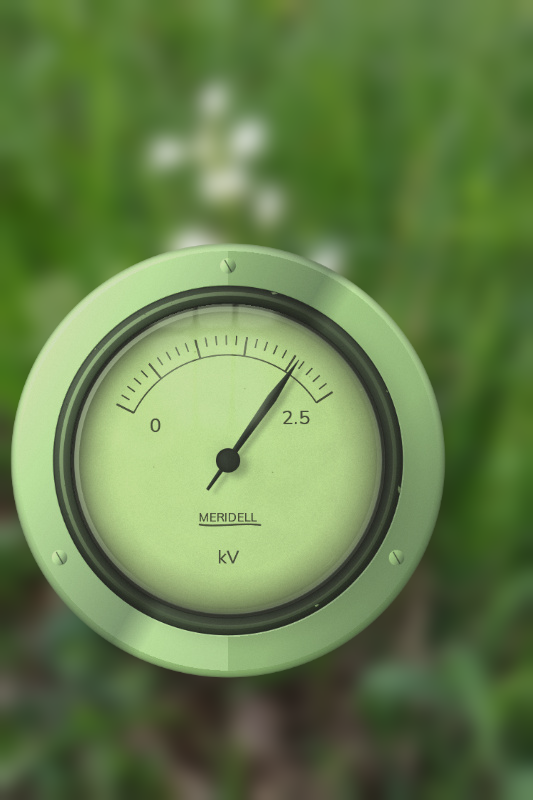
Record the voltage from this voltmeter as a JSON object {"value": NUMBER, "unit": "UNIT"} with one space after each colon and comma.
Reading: {"value": 2.05, "unit": "kV"}
